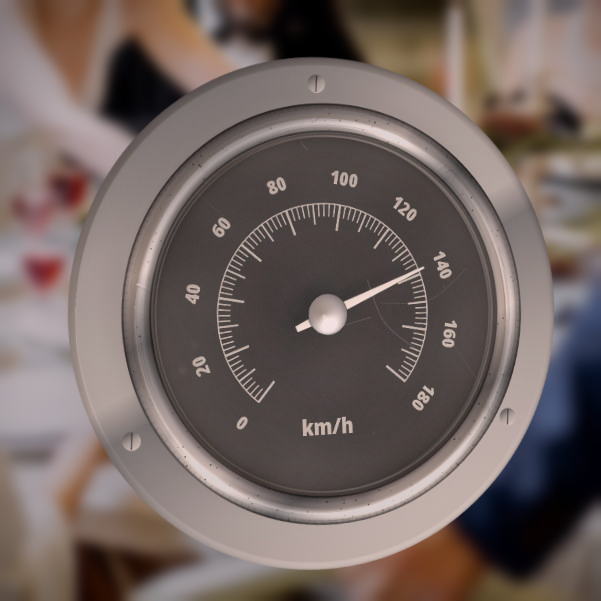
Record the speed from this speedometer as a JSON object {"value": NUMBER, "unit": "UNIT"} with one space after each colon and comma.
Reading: {"value": 138, "unit": "km/h"}
